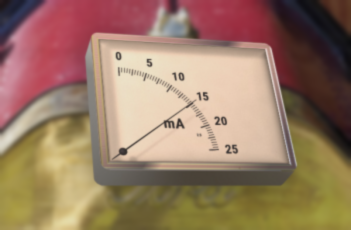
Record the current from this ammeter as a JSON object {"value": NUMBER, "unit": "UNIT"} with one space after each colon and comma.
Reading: {"value": 15, "unit": "mA"}
